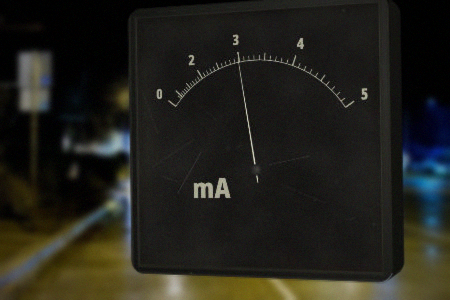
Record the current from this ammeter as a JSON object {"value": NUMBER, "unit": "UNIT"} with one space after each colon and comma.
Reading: {"value": 3, "unit": "mA"}
